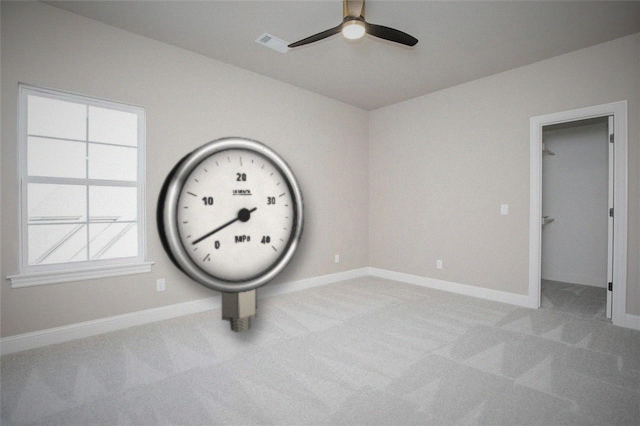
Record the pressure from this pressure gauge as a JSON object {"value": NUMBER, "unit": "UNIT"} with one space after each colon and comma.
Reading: {"value": 3, "unit": "MPa"}
